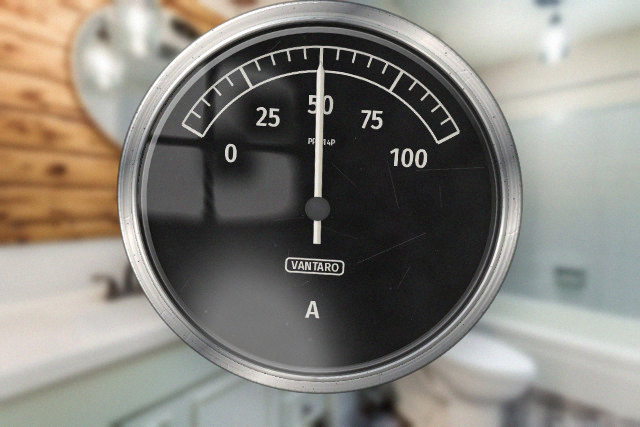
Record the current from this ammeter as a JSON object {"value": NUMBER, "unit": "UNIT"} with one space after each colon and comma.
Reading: {"value": 50, "unit": "A"}
